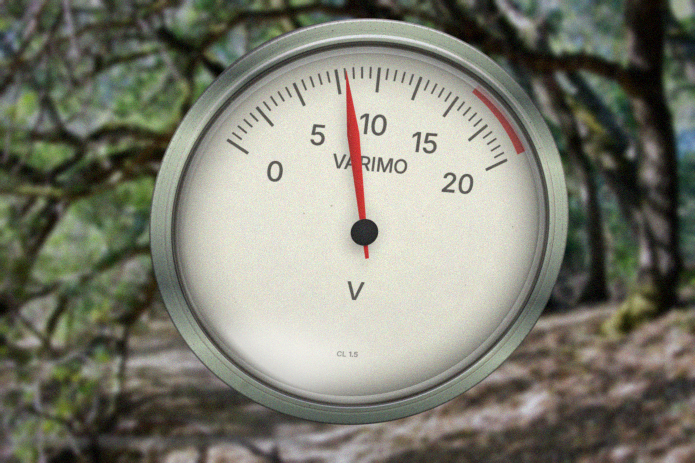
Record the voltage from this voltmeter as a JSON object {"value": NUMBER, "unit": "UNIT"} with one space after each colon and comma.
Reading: {"value": 8, "unit": "V"}
